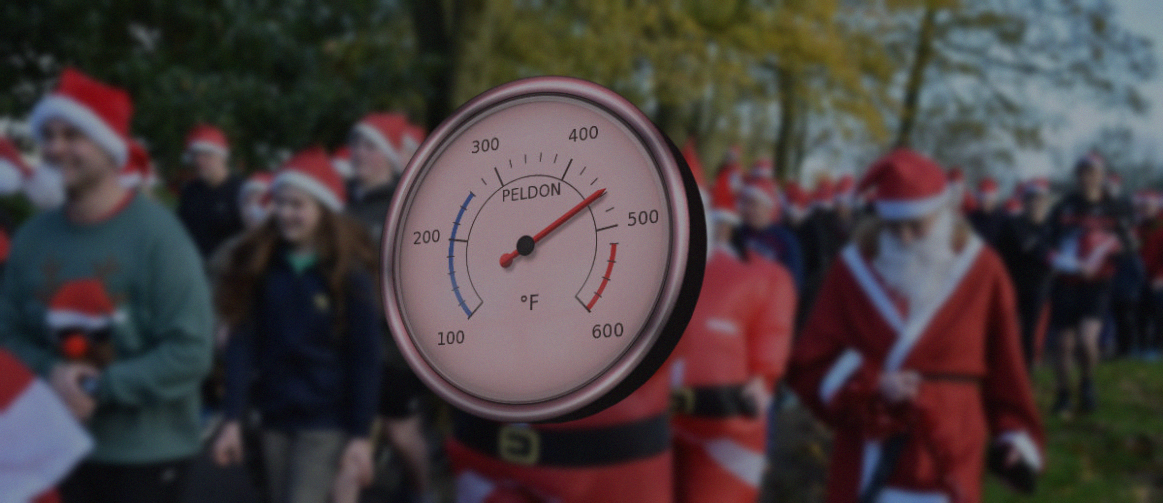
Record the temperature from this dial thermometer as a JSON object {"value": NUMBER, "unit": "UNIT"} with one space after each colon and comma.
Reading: {"value": 460, "unit": "°F"}
